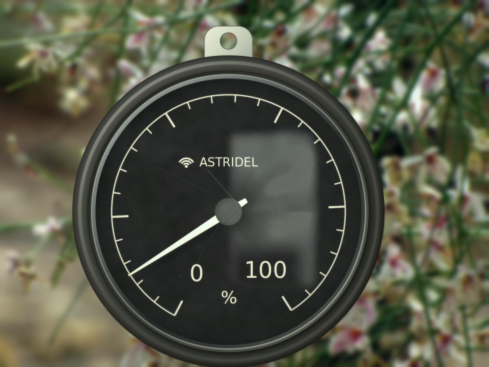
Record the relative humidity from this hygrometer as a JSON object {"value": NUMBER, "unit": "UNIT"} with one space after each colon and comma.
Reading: {"value": 10, "unit": "%"}
